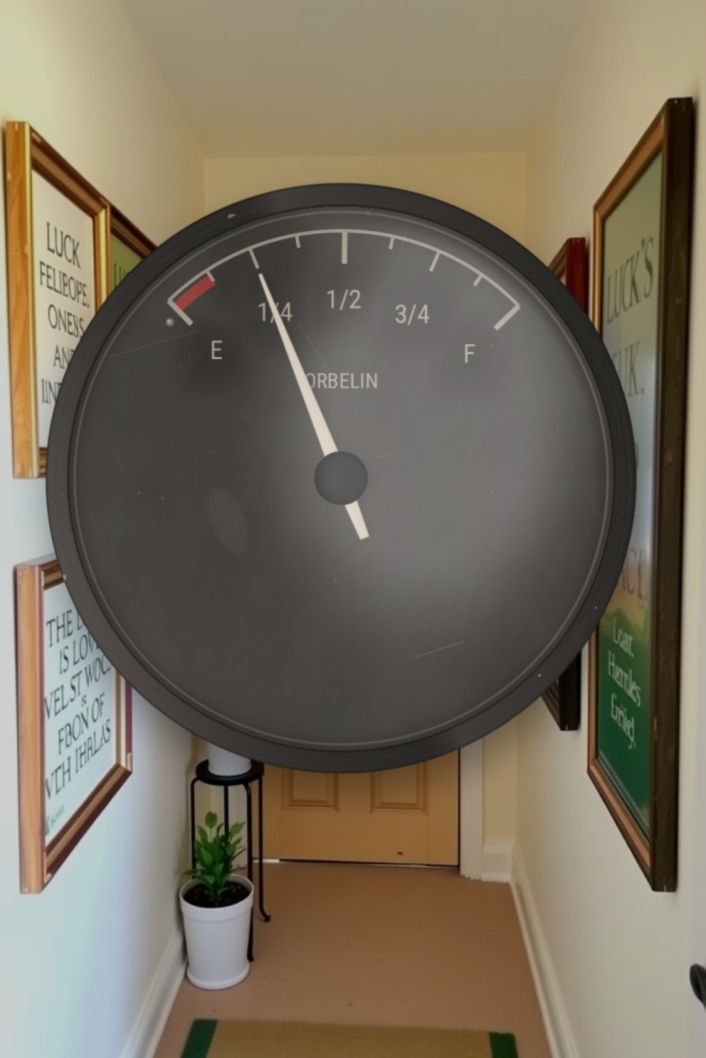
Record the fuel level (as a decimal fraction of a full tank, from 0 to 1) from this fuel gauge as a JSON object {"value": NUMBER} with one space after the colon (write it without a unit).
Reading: {"value": 0.25}
